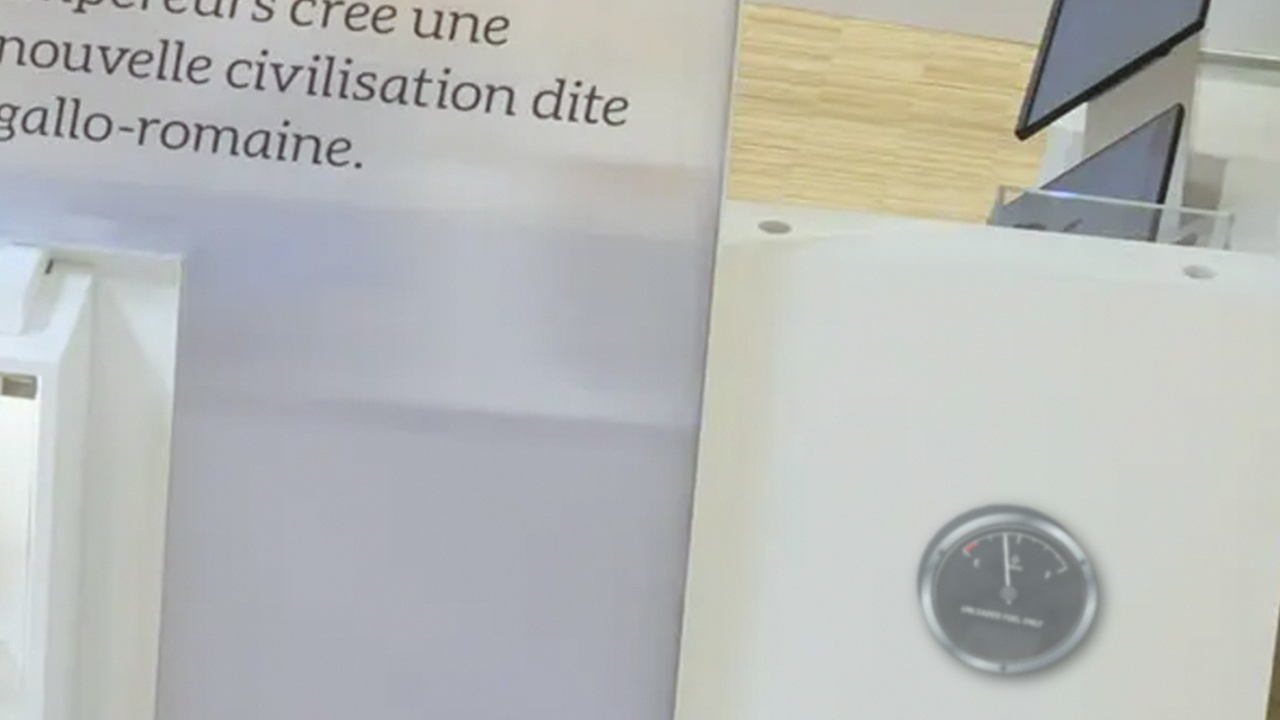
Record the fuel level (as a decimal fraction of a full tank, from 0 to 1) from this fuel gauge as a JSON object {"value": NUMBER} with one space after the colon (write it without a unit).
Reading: {"value": 0.375}
